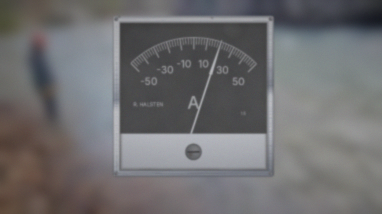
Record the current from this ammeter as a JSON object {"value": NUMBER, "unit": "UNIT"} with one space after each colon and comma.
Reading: {"value": 20, "unit": "A"}
